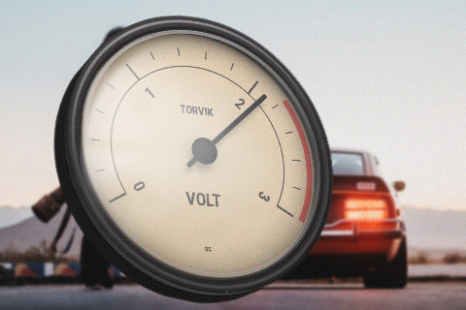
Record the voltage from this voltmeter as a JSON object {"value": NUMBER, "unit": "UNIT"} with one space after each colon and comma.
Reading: {"value": 2.1, "unit": "V"}
